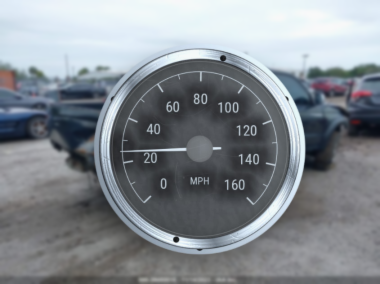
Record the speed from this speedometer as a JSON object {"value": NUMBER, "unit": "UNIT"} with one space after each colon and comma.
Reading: {"value": 25, "unit": "mph"}
